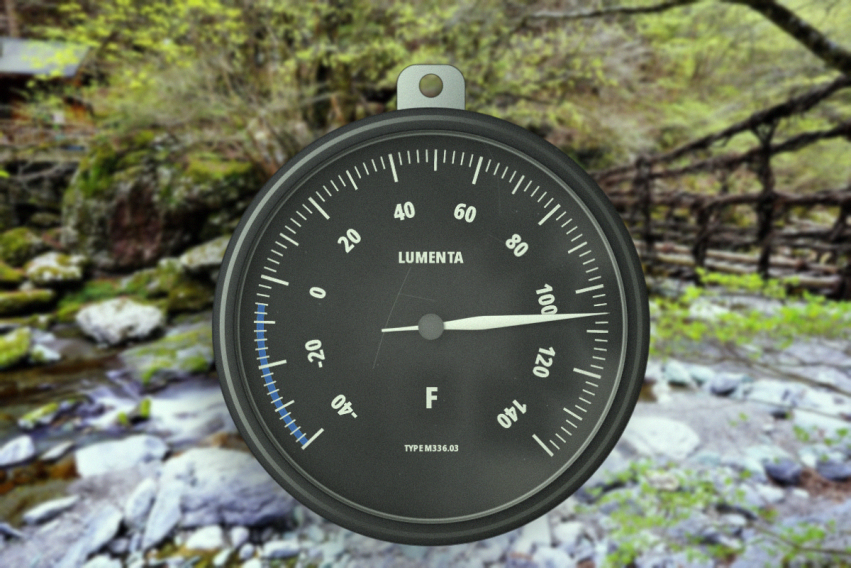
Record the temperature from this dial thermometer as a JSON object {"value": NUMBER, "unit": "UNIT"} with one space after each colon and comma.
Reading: {"value": 106, "unit": "°F"}
